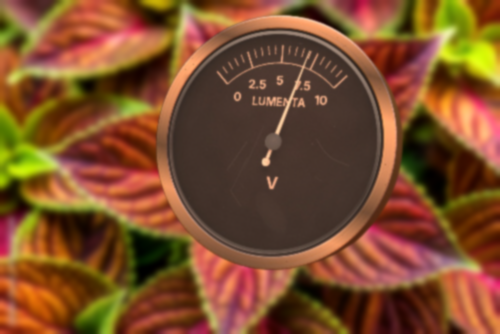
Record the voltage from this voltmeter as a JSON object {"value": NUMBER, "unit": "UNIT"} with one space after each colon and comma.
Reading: {"value": 7, "unit": "V"}
